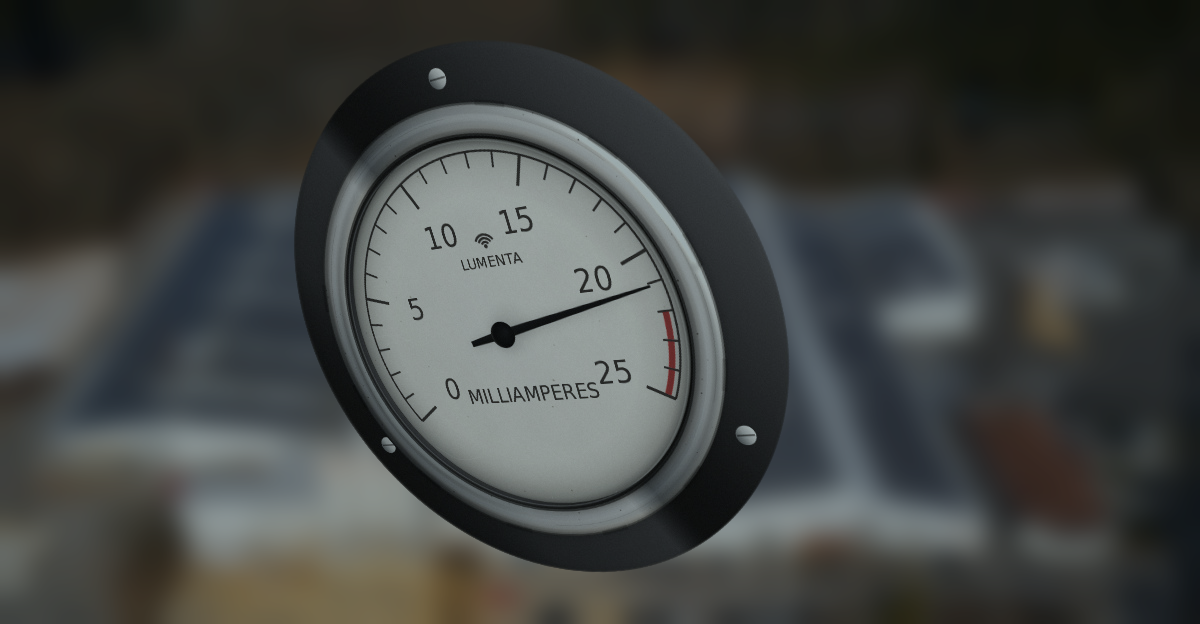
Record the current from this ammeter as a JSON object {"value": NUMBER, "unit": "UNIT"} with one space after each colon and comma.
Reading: {"value": 21, "unit": "mA"}
